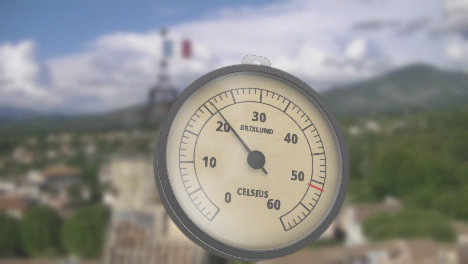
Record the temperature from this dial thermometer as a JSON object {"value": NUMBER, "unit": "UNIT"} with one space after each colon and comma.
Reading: {"value": 21, "unit": "°C"}
